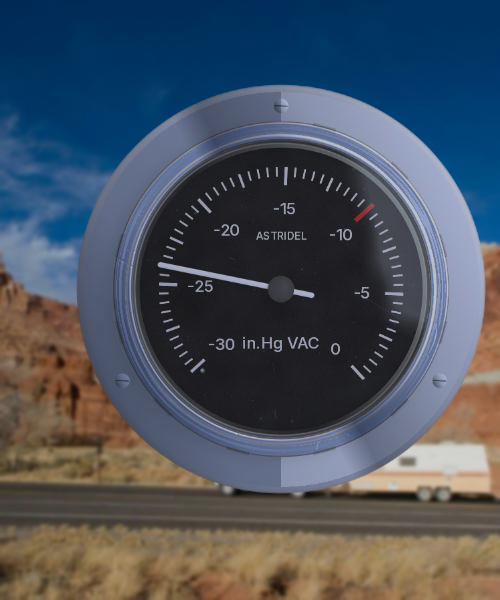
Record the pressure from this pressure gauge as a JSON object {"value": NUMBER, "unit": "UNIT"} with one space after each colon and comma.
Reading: {"value": -24, "unit": "inHg"}
